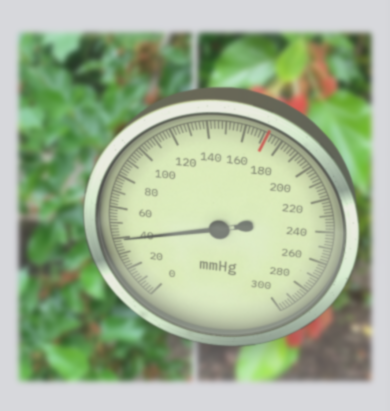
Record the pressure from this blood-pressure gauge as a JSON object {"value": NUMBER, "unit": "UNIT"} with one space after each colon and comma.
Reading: {"value": 40, "unit": "mmHg"}
